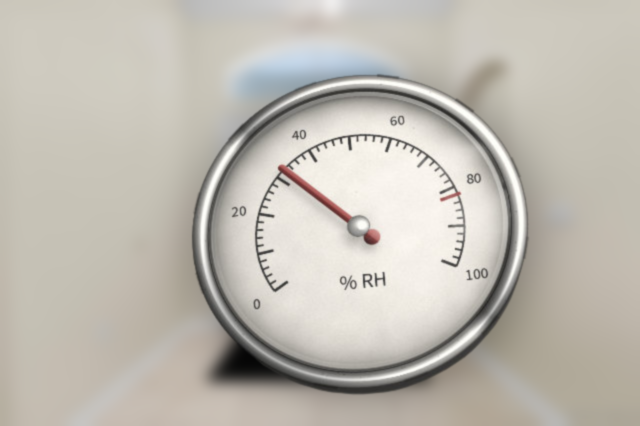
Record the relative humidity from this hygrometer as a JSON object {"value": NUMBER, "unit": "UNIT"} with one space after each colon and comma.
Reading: {"value": 32, "unit": "%"}
